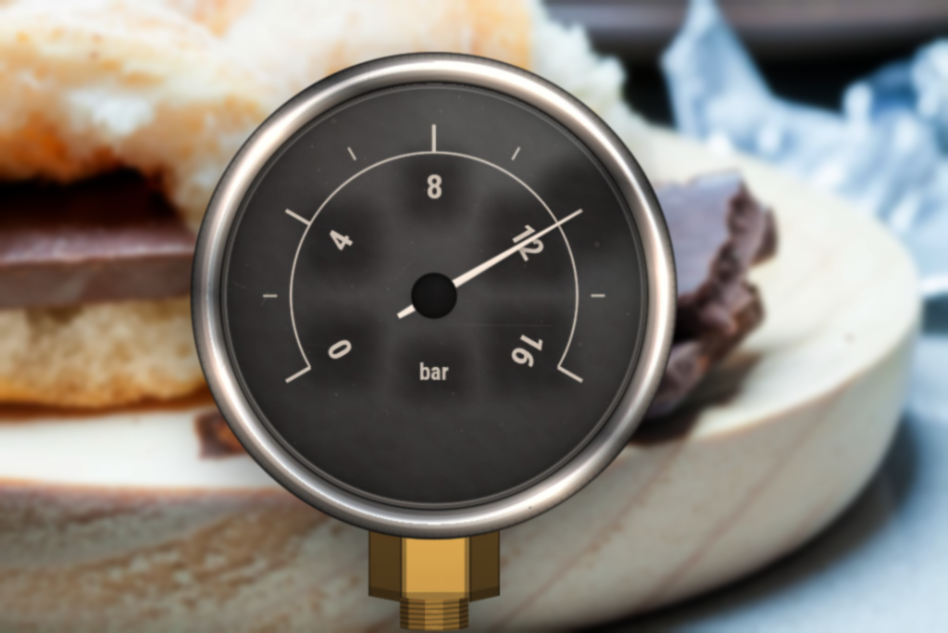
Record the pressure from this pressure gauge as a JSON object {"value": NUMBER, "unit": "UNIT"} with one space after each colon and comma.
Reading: {"value": 12, "unit": "bar"}
